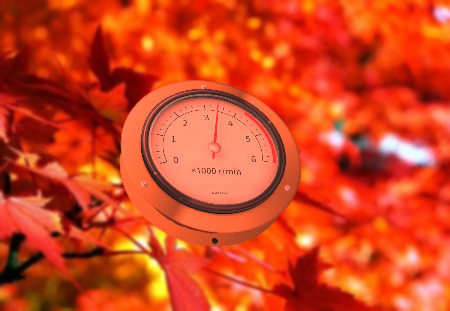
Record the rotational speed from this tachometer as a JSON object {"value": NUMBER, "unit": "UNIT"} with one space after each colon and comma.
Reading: {"value": 3400, "unit": "rpm"}
